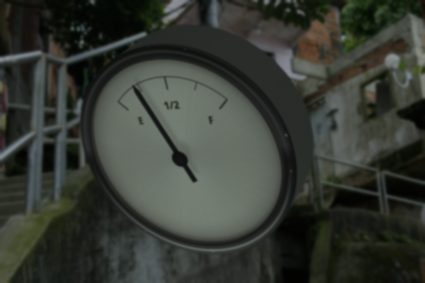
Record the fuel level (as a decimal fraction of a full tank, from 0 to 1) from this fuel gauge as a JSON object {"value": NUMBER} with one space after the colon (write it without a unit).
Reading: {"value": 0.25}
